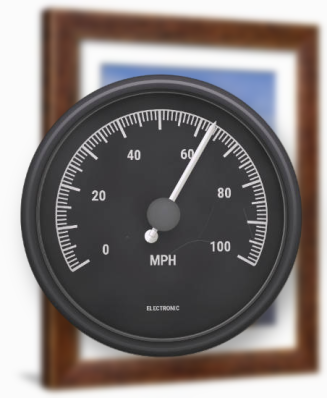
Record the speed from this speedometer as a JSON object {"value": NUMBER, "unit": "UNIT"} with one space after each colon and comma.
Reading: {"value": 63, "unit": "mph"}
